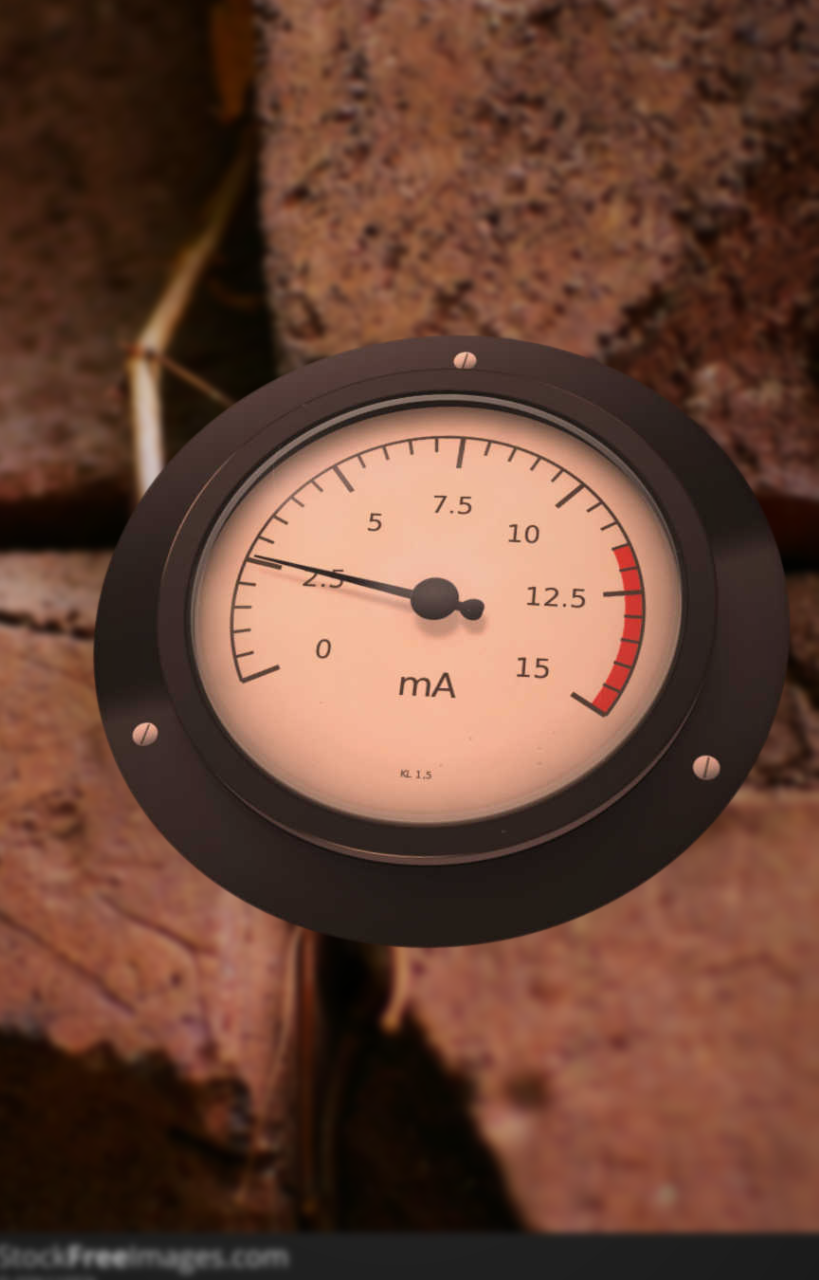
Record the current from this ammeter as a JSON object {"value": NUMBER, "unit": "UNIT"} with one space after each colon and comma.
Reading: {"value": 2.5, "unit": "mA"}
